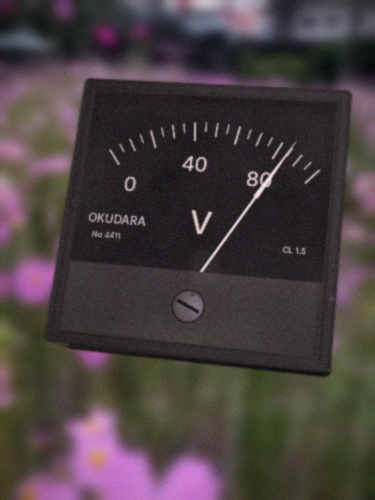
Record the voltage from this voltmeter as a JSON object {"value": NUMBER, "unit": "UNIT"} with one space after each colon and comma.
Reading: {"value": 85, "unit": "V"}
